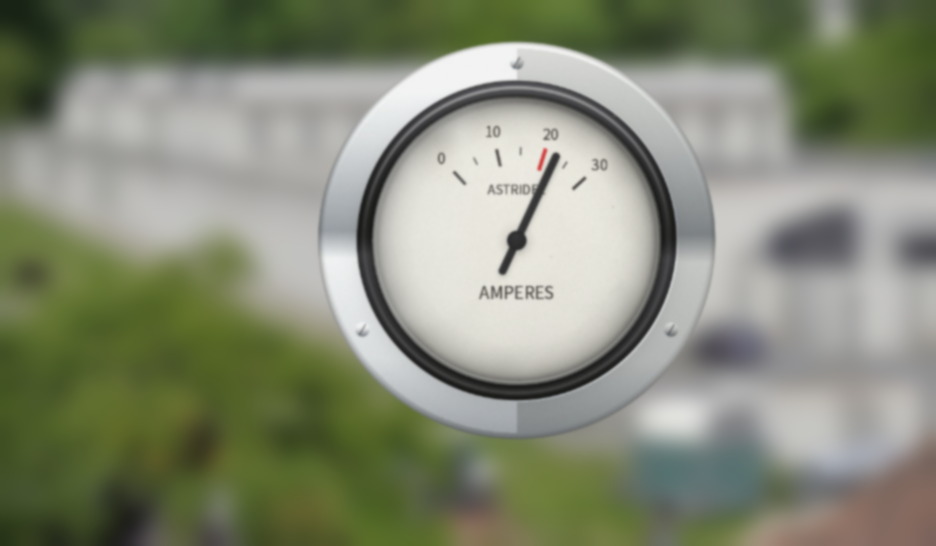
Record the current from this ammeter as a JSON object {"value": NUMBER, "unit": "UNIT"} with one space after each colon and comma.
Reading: {"value": 22.5, "unit": "A"}
